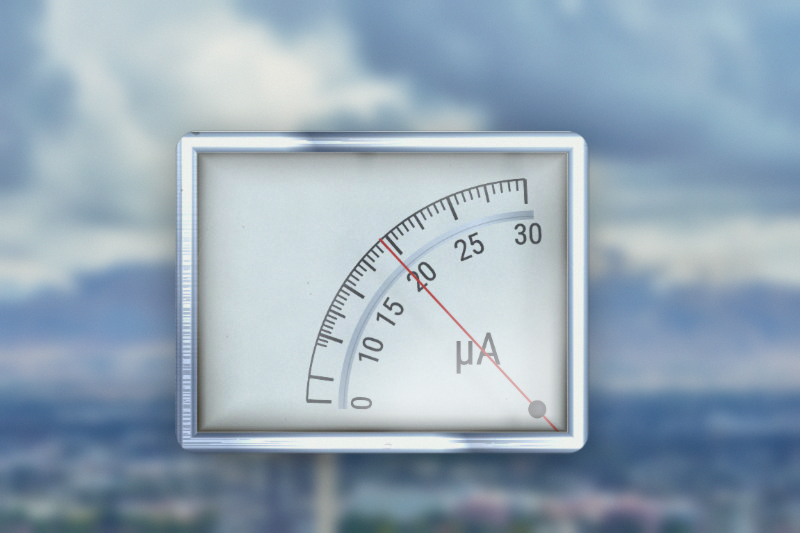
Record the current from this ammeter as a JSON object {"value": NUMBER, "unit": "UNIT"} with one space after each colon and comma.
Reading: {"value": 19.5, "unit": "µA"}
